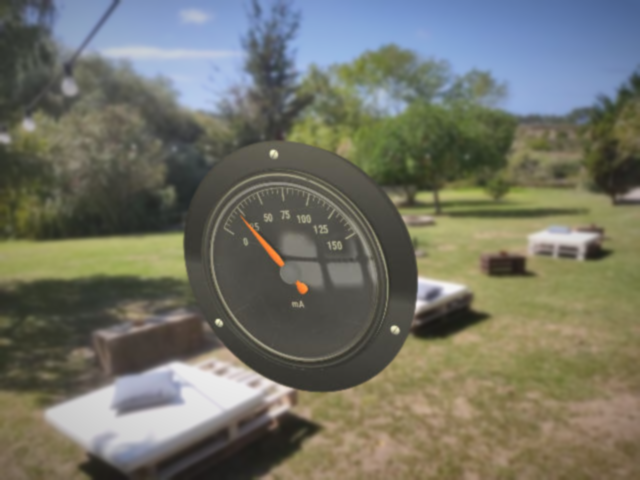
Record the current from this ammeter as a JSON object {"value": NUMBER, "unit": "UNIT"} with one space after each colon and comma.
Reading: {"value": 25, "unit": "mA"}
